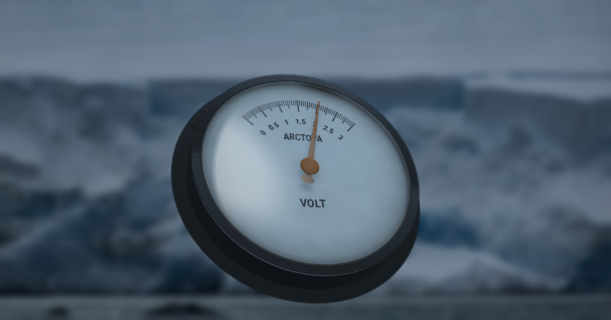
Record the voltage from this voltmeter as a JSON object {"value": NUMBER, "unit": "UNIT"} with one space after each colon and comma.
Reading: {"value": 2, "unit": "V"}
